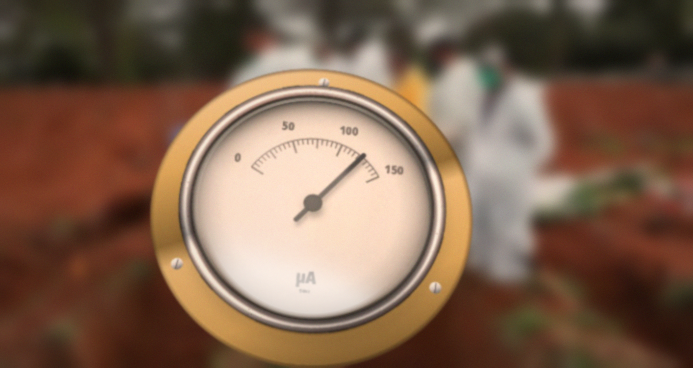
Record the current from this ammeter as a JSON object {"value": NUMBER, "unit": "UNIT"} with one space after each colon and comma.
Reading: {"value": 125, "unit": "µA"}
